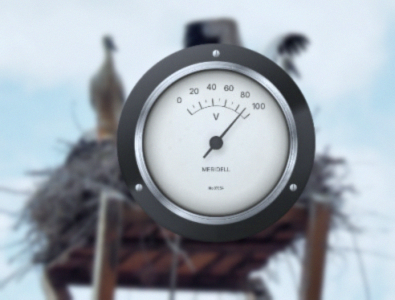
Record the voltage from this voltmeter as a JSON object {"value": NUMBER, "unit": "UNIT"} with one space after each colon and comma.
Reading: {"value": 90, "unit": "V"}
